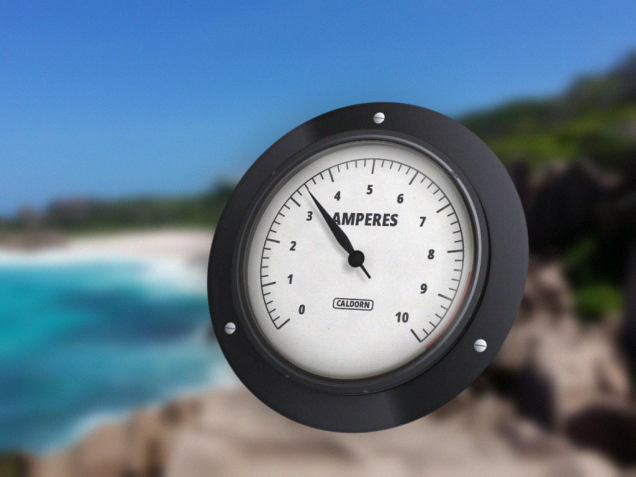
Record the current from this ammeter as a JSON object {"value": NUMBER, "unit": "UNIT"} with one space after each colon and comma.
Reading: {"value": 3.4, "unit": "A"}
